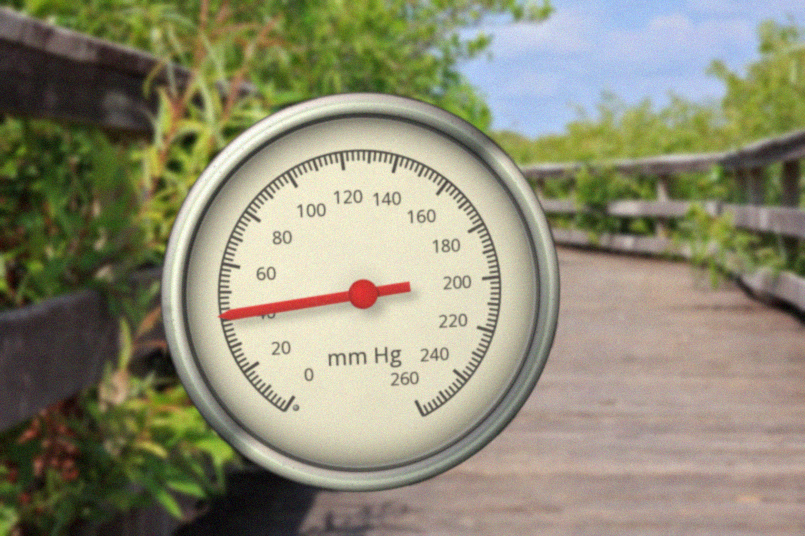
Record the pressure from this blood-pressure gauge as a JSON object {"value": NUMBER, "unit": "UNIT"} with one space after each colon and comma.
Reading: {"value": 42, "unit": "mmHg"}
